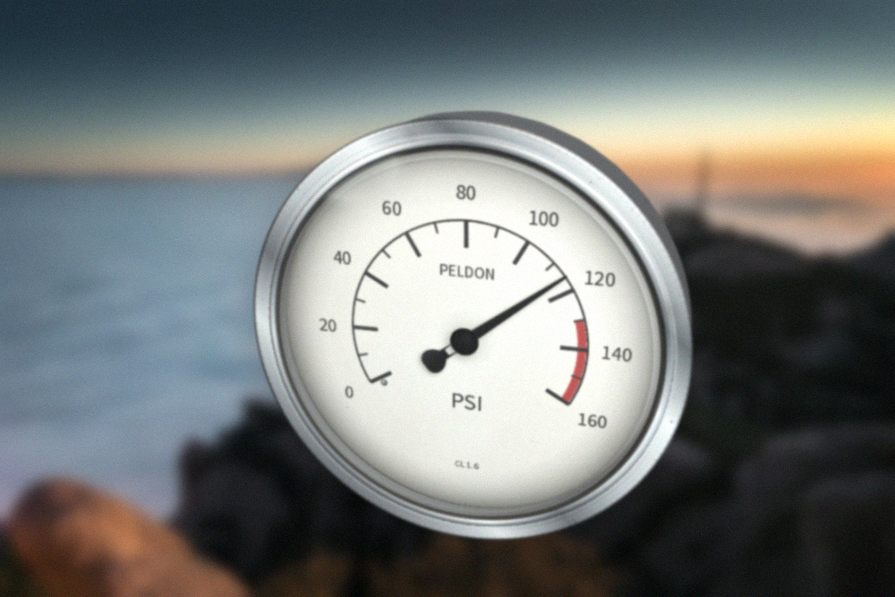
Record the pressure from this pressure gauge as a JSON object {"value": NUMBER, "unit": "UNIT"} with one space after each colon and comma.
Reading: {"value": 115, "unit": "psi"}
